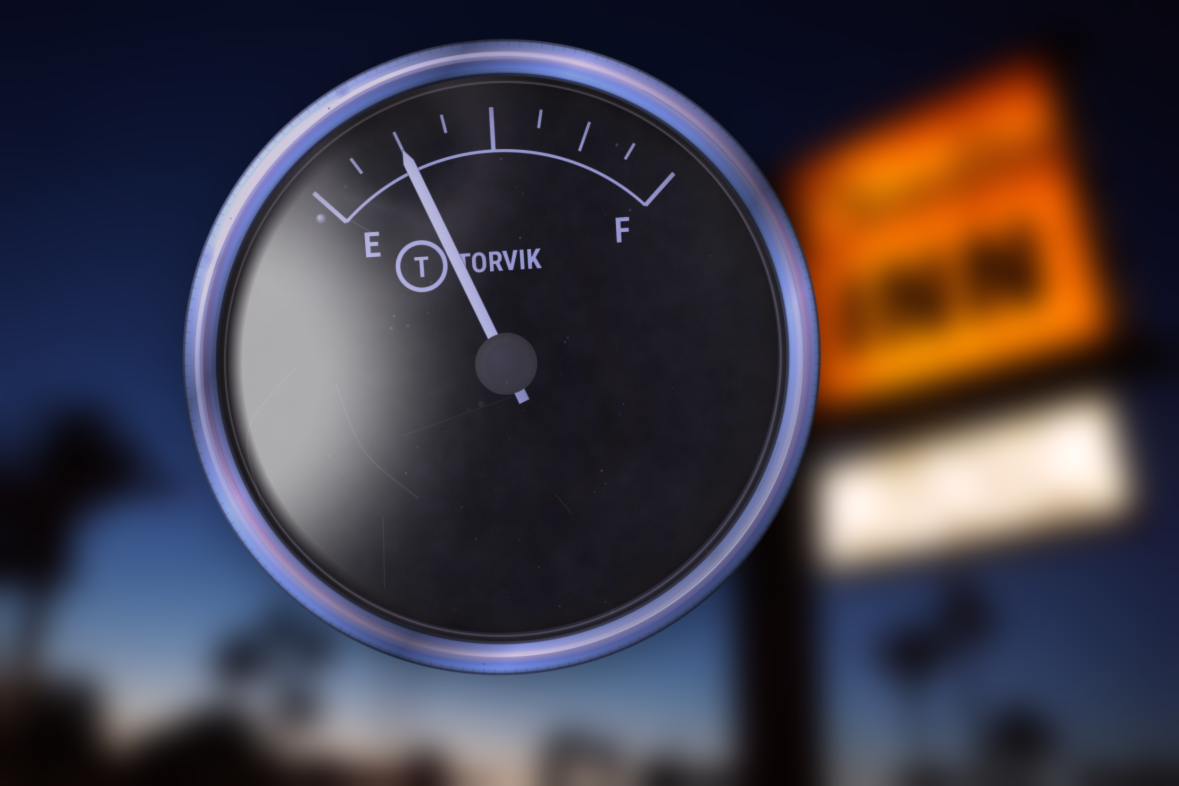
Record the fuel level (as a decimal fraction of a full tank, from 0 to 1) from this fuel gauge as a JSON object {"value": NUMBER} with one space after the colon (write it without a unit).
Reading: {"value": 0.25}
